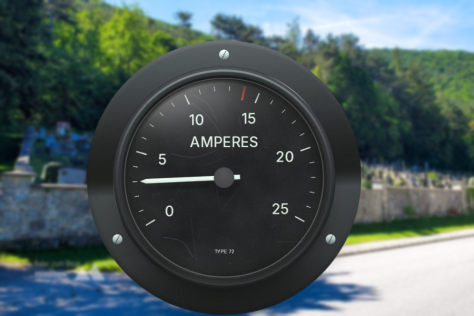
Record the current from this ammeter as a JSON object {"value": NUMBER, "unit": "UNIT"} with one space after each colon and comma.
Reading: {"value": 3, "unit": "A"}
